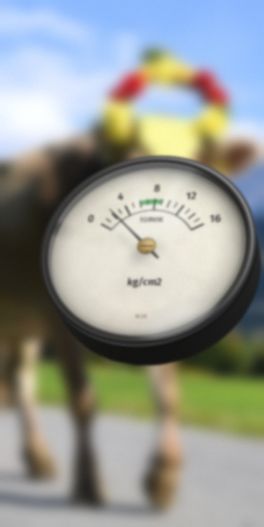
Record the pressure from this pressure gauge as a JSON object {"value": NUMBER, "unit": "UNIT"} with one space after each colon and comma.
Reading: {"value": 2, "unit": "kg/cm²"}
